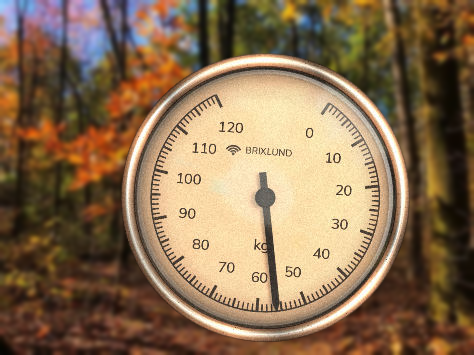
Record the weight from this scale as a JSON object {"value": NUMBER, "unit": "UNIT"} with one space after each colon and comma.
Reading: {"value": 56, "unit": "kg"}
